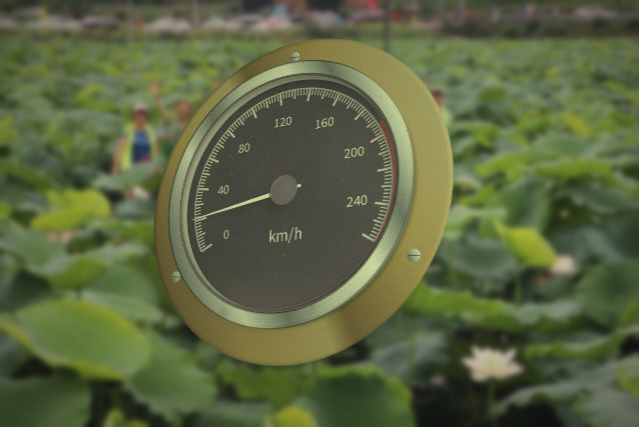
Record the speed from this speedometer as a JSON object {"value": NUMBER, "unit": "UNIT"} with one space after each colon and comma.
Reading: {"value": 20, "unit": "km/h"}
